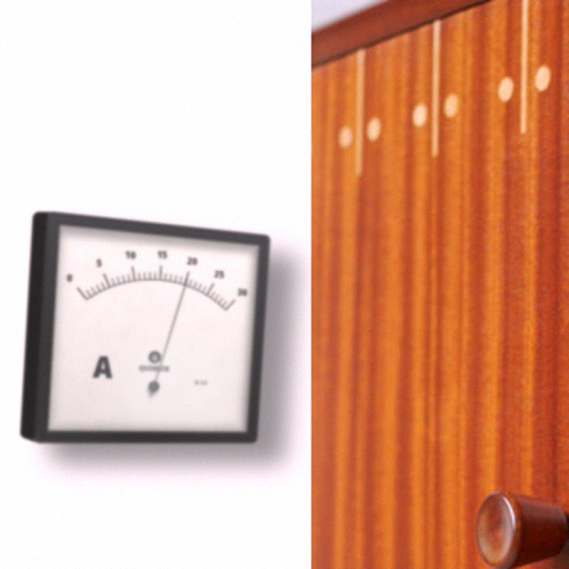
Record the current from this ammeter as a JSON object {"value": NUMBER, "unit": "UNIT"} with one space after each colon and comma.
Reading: {"value": 20, "unit": "A"}
